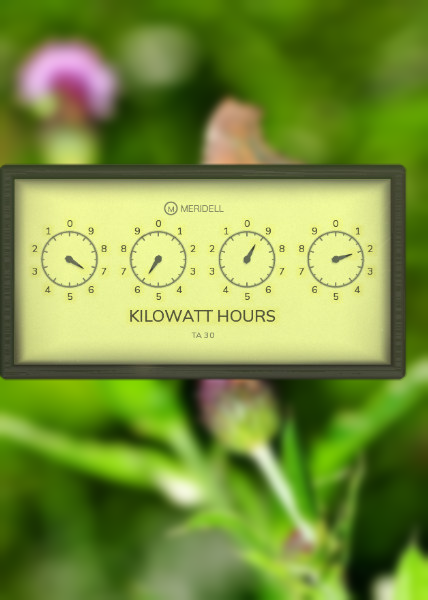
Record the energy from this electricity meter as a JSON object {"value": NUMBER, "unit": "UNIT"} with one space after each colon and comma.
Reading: {"value": 6592, "unit": "kWh"}
